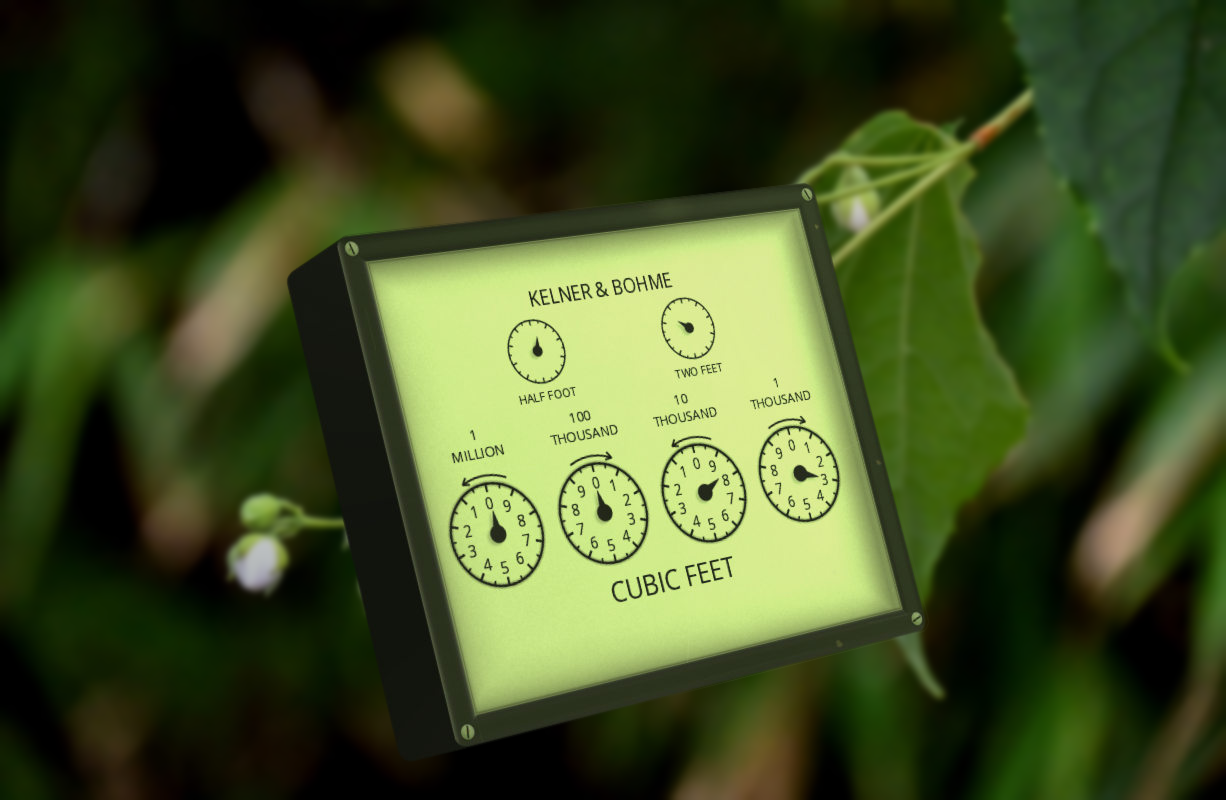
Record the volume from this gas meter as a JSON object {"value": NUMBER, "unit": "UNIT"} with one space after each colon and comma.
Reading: {"value": 998300, "unit": "ft³"}
